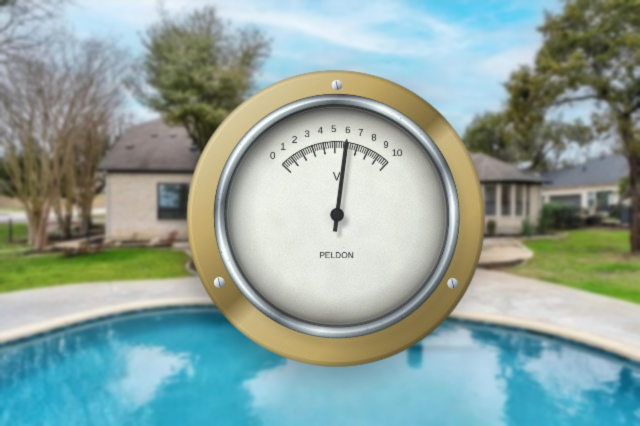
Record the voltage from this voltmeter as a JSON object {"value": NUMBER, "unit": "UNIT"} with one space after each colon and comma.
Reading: {"value": 6, "unit": "V"}
